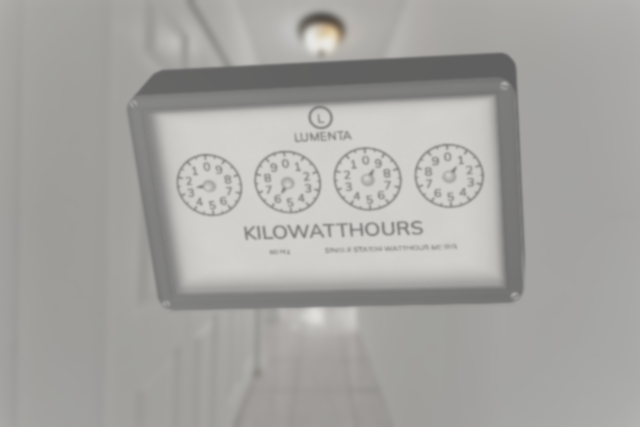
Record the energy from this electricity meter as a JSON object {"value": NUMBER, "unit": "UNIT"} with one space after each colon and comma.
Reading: {"value": 2591, "unit": "kWh"}
